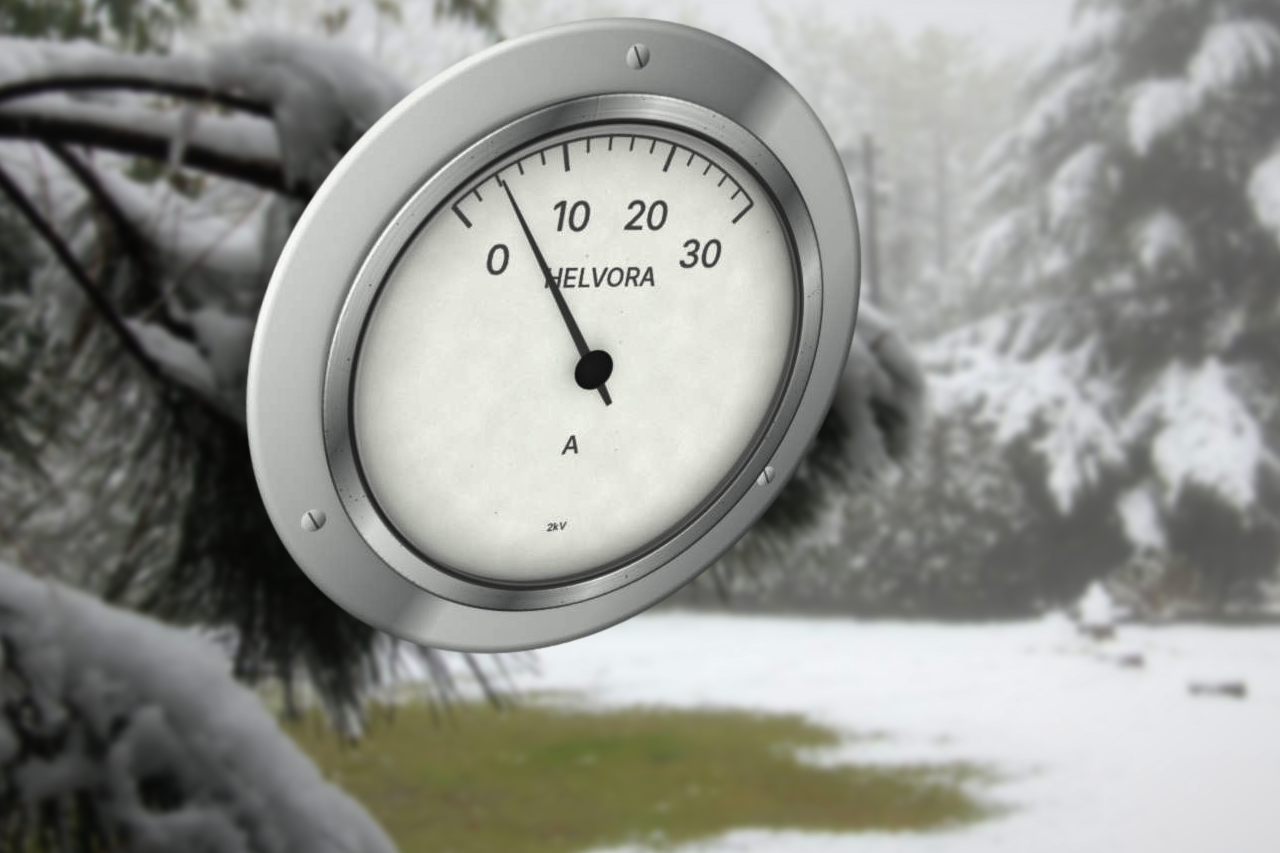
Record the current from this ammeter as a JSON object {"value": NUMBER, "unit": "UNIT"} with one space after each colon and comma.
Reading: {"value": 4, "unit": "A"}
